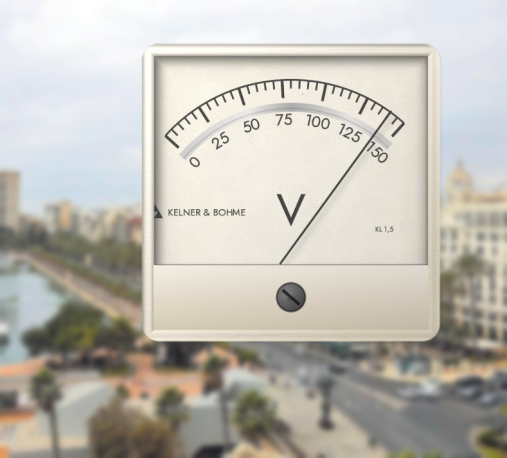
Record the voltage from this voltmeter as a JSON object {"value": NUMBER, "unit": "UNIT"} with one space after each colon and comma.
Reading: {"value": 140, "unit": "V"}
